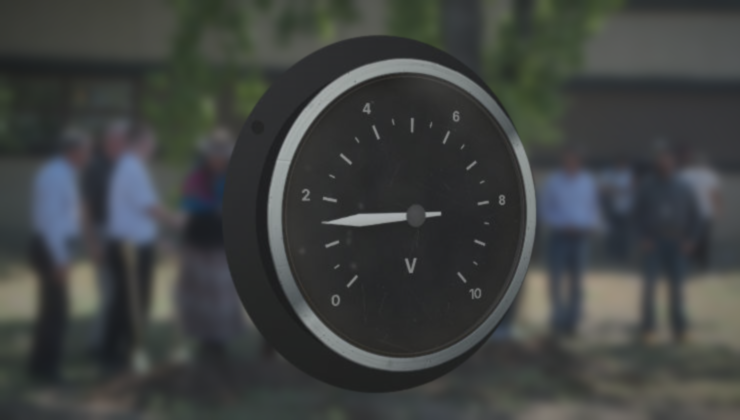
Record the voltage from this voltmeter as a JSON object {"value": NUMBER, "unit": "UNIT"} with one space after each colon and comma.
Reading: {"value": 1.5, "unit": "V"}
